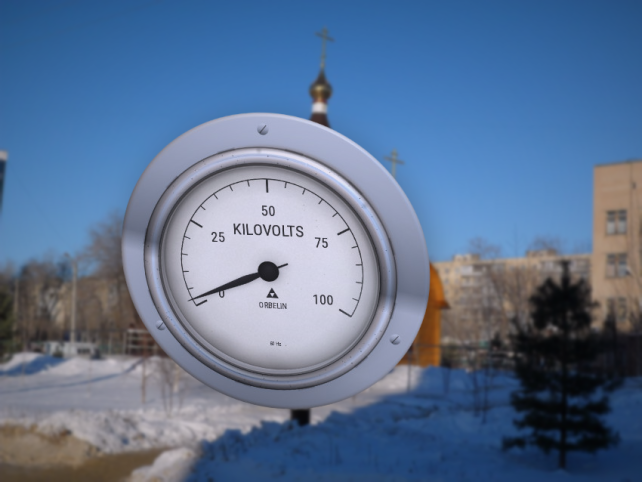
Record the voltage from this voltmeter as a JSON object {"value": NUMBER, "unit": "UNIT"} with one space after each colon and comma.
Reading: {"value": 2.5, "unit": "kV"}
